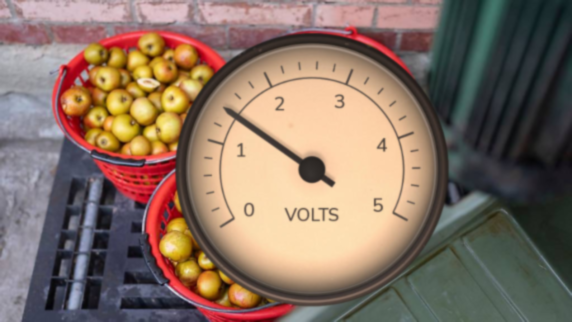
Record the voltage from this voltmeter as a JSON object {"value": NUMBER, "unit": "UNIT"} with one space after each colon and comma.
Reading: {"value": 1.4, "unit": "V"}
